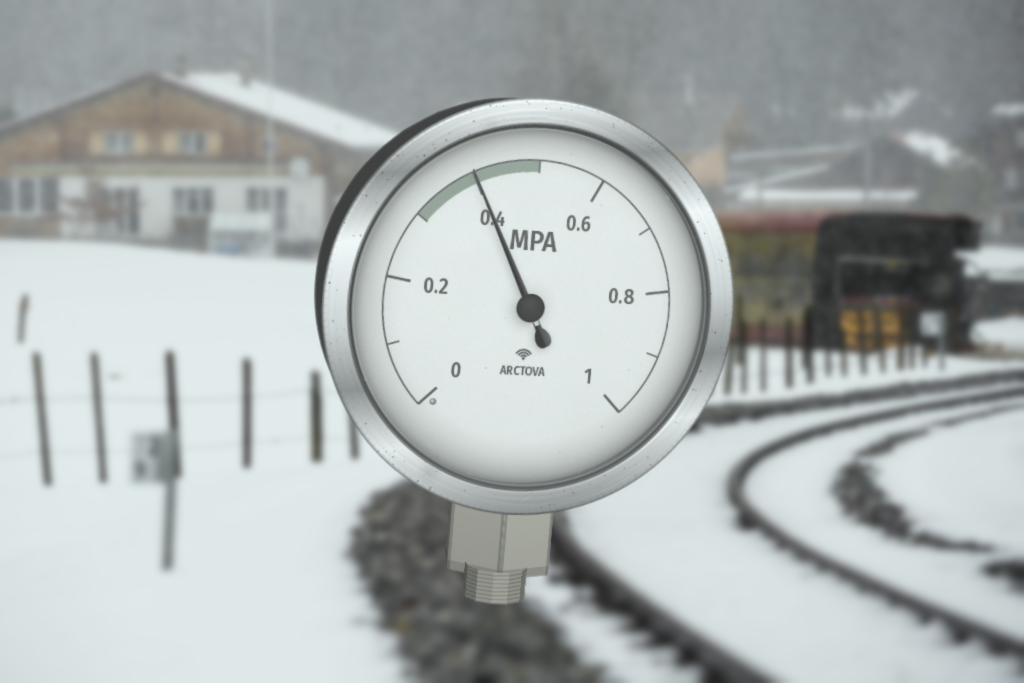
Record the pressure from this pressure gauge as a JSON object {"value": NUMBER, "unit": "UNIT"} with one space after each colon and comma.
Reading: {"value": 0.4, "unit": "MPa"}
